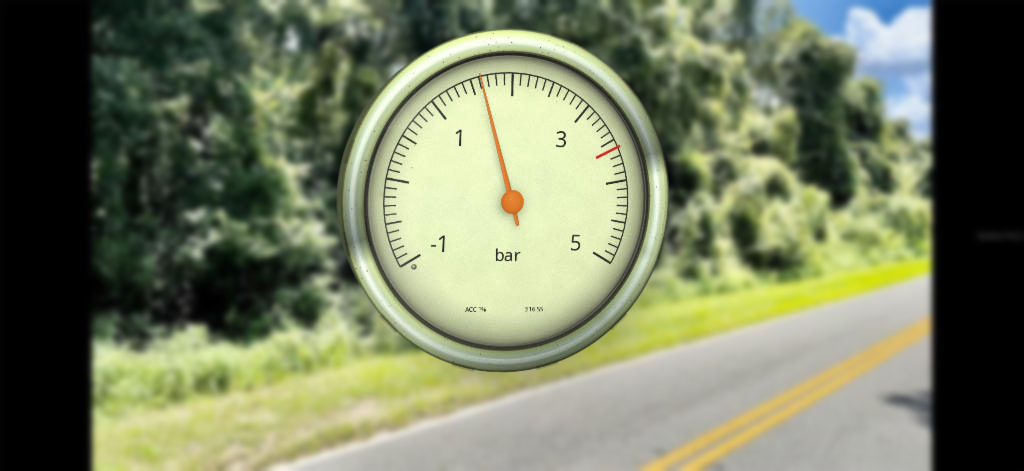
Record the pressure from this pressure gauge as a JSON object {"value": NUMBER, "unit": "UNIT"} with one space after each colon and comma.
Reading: {"value": 1.6, "unit": "bar"}
